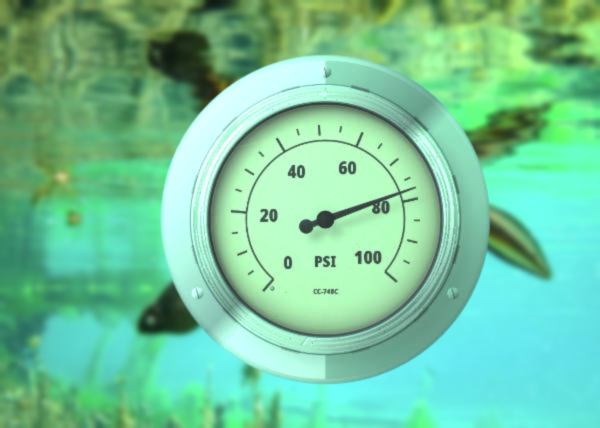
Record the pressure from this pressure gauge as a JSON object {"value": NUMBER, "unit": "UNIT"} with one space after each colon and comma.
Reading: {"value": 77.5, "unit": "psi"}
